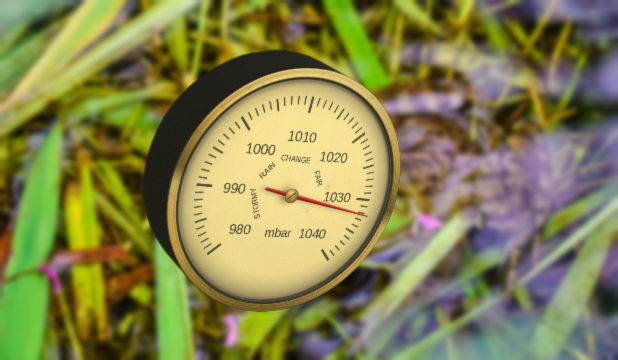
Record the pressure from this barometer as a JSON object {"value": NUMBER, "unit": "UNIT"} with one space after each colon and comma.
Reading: {"value": 1032, "unit": "mbar"}
